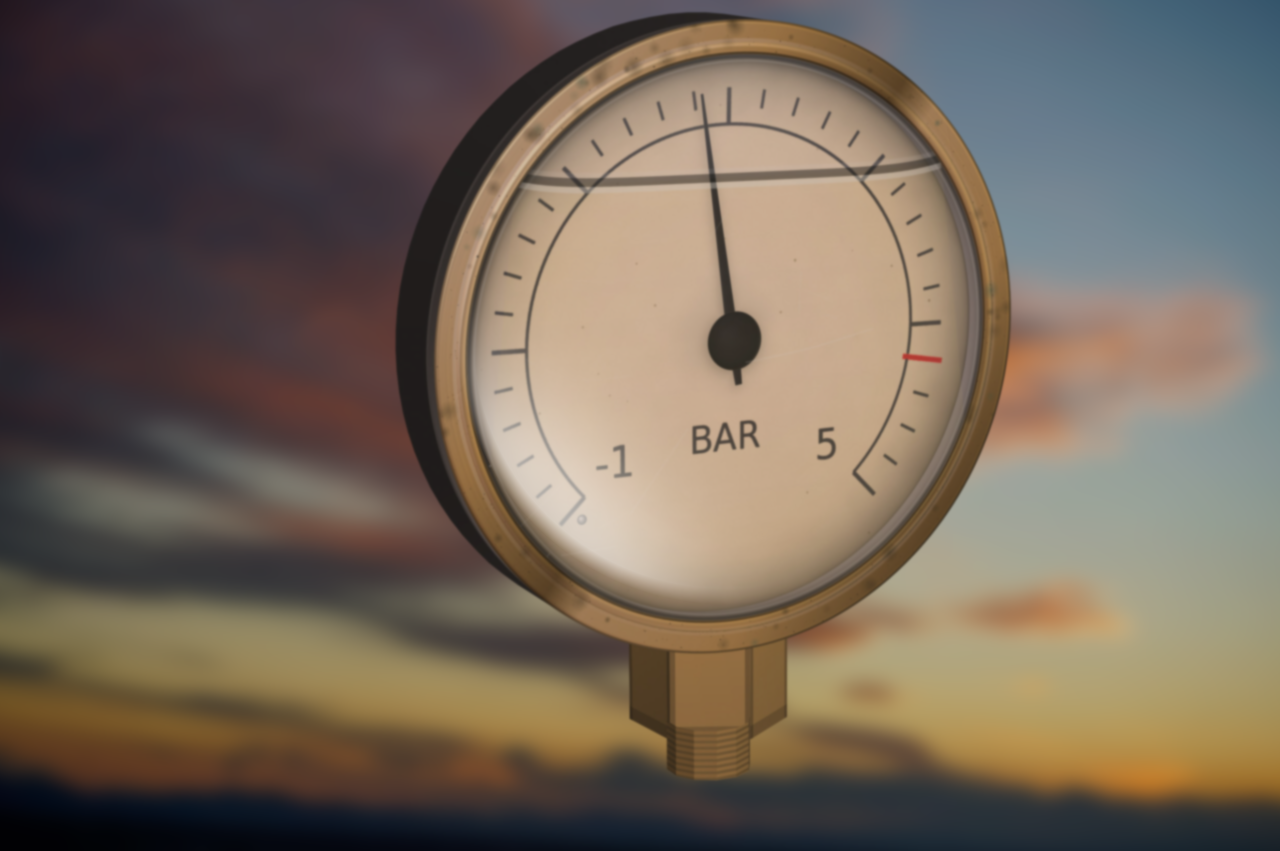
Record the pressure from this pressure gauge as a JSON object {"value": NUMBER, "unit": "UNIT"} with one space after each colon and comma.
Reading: {"value": 1.8, "unit": "bar"}
